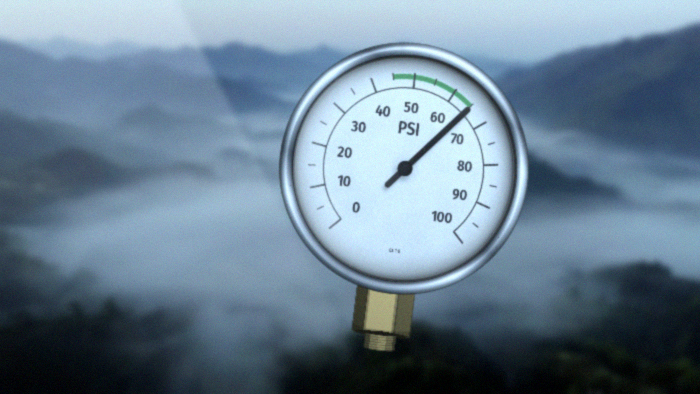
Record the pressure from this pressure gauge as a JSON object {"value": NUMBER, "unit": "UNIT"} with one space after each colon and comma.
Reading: {"value": 65, "unit": "psi"}
